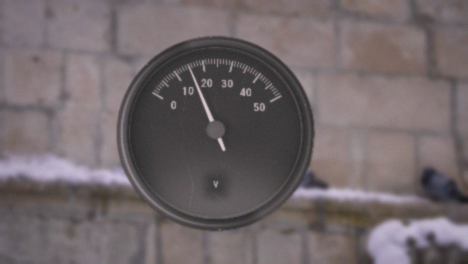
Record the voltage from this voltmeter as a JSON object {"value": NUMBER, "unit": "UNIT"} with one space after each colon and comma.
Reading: {"value": 15, "unit": "V"}
